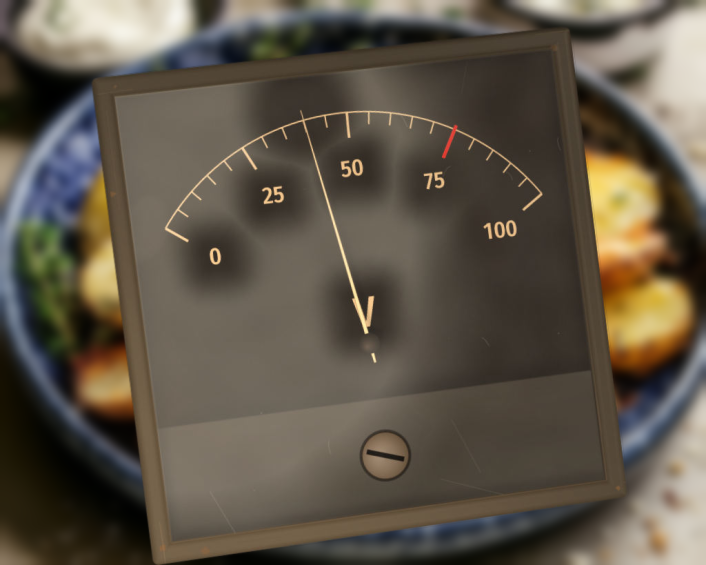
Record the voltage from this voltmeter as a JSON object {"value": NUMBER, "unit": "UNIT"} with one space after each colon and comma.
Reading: {"value": 40, "unit": "V"}
